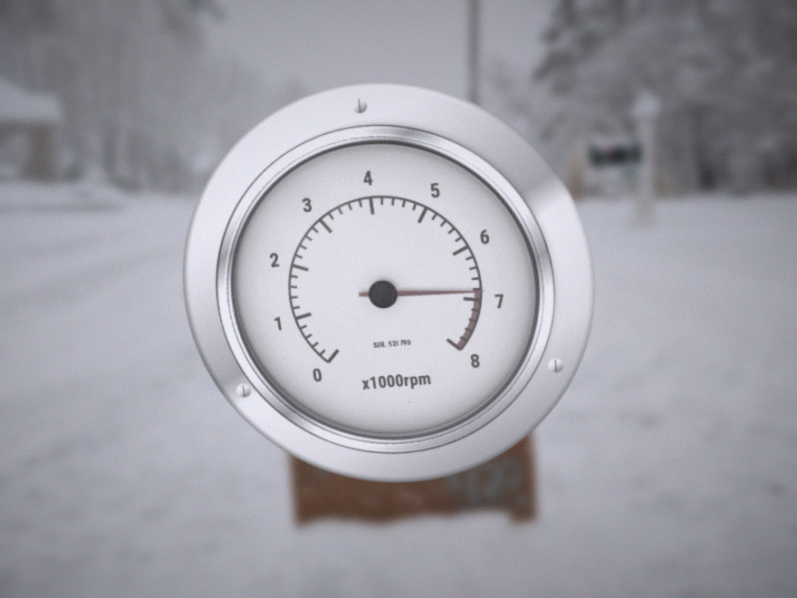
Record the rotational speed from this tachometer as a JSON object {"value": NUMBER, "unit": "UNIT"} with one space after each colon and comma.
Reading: {"value": 6800, "unit": "rpm"}
